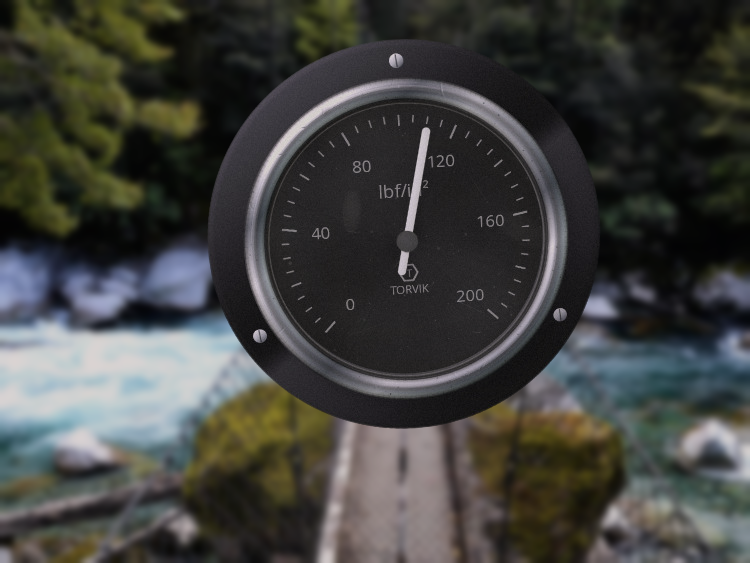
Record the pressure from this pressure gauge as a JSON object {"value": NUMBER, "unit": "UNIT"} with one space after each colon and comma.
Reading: {"value": 110, "unit": "psi"}
